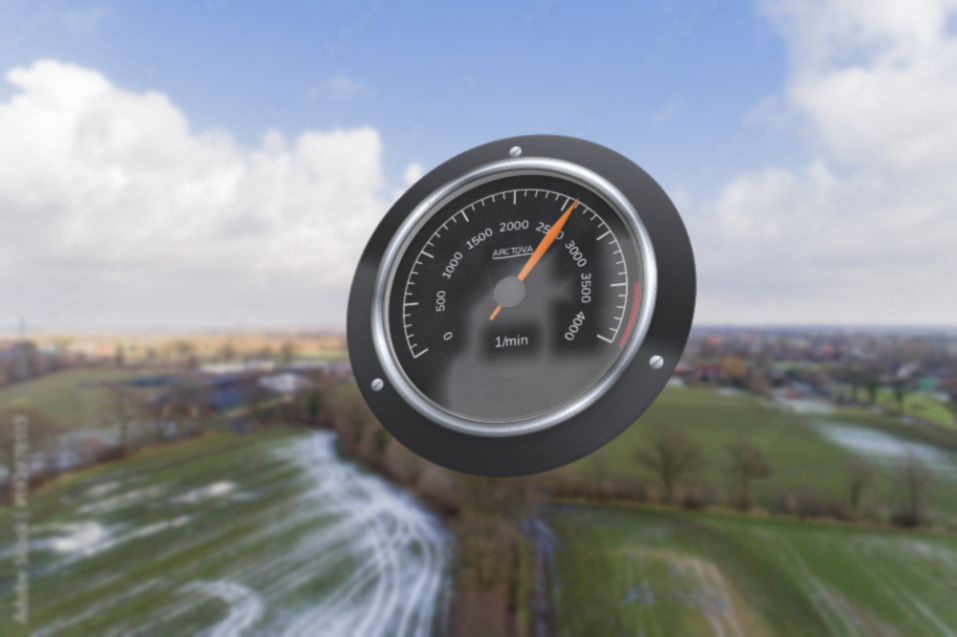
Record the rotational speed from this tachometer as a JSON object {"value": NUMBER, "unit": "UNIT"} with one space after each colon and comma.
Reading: {"value": 2600, "unit": "rpm"}
